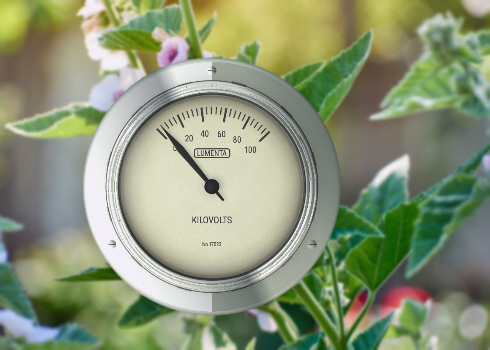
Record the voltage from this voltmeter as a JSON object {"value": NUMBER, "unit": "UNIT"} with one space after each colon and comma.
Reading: {"value": 4, "unit": "kV"}
